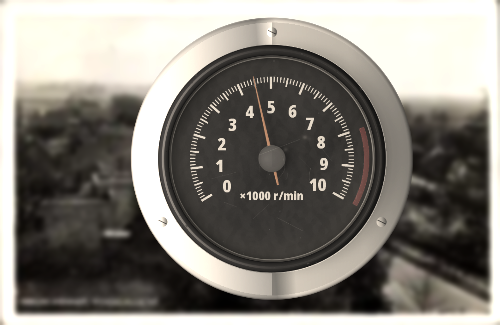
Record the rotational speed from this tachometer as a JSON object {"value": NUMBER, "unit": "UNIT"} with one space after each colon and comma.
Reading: {"value": 4500, "unit": "rpm"}
